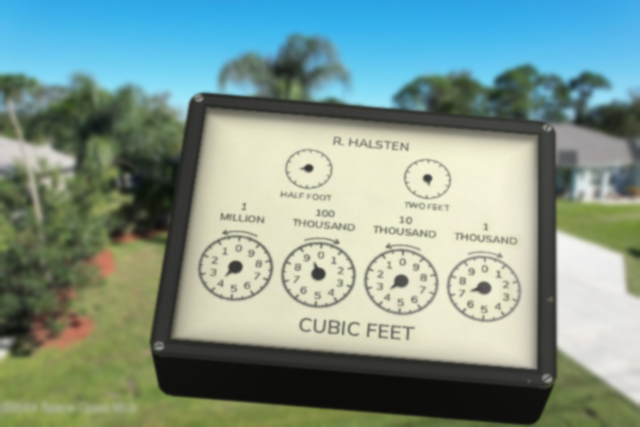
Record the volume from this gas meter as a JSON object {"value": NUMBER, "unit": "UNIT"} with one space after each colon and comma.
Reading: {"value": 393700, "unit": "ft³"}
